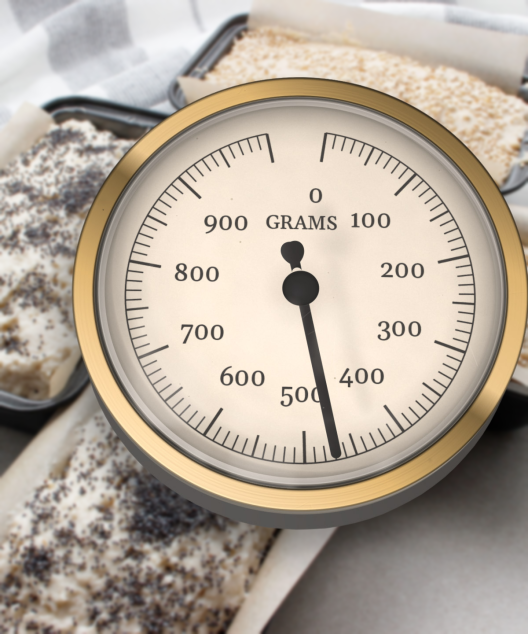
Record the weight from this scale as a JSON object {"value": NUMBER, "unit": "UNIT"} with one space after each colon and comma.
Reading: {"value": 470, "unit": "g"}
